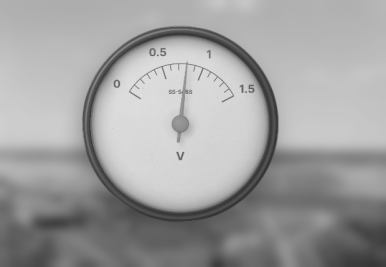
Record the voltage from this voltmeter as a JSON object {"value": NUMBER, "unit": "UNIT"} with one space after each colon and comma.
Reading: {"value": 0.8, "unit": "V"}
